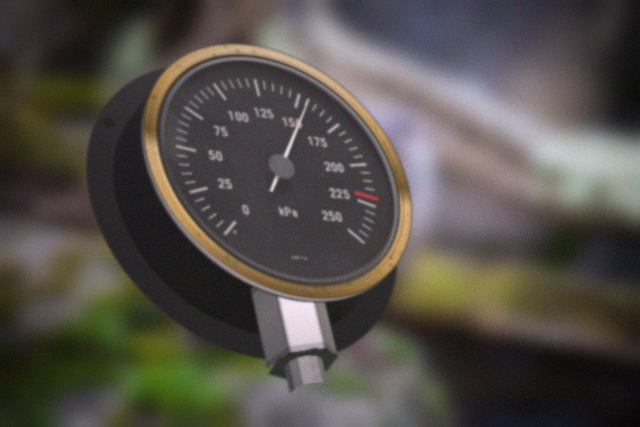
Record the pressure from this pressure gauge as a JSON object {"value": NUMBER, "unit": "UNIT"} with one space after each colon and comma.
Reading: {"value": 155, "unit": "kPa"}
